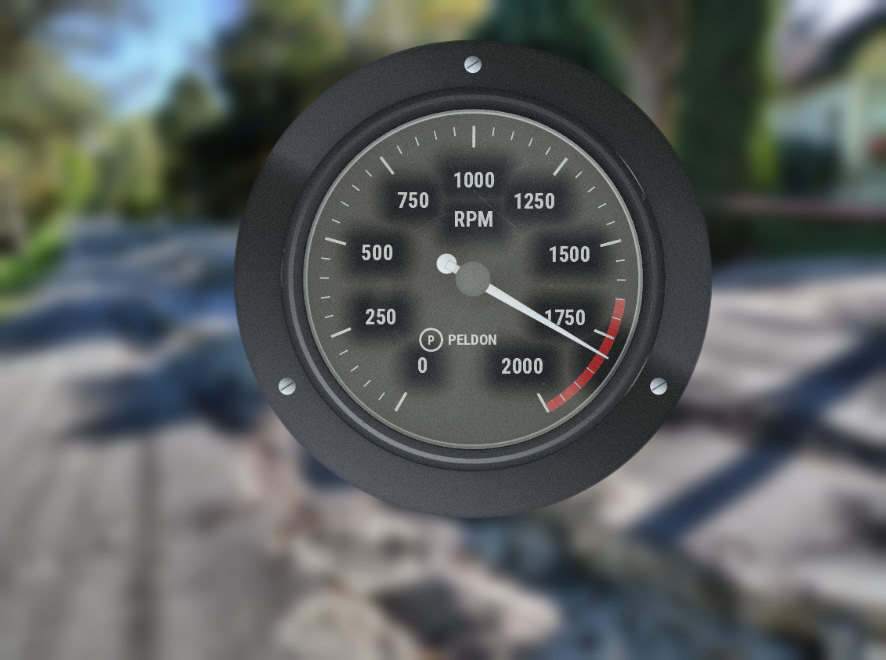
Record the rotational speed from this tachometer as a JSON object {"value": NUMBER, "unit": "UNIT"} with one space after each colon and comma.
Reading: {"value": 1800, "unit": "rpm"}
